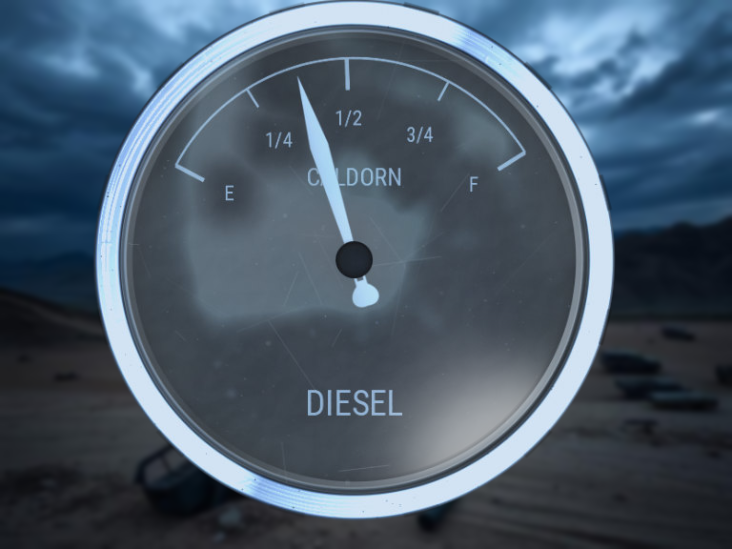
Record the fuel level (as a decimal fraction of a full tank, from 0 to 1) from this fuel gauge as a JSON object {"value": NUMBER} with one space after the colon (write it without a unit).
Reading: {"value": 0.375}
